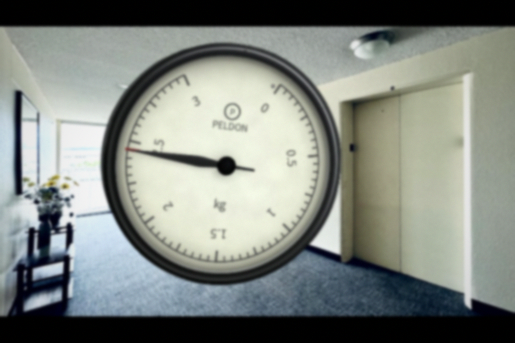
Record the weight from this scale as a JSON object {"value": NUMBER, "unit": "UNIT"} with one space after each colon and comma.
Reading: {"value": 2.45, "unit": "kg"}
